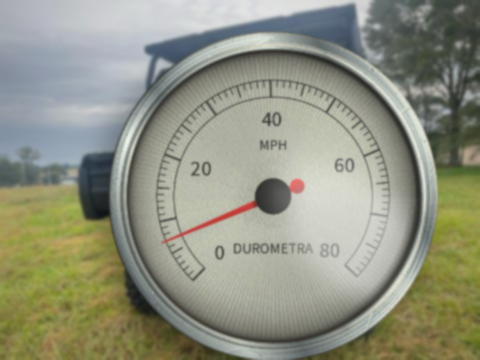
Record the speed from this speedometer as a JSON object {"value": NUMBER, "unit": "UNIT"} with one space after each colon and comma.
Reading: {"value": 7, "unit": "mph"}
